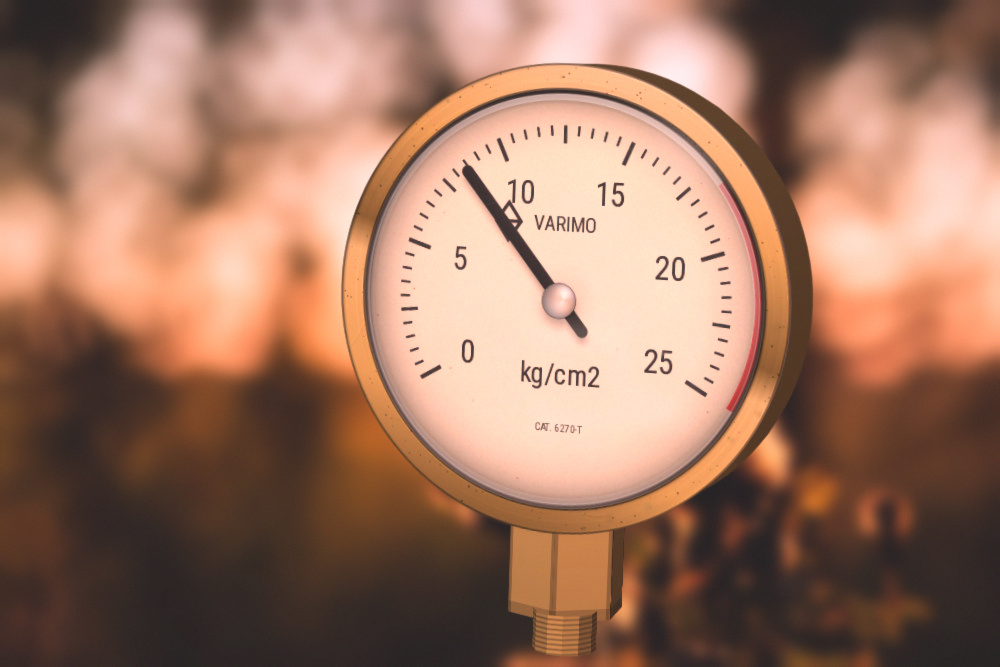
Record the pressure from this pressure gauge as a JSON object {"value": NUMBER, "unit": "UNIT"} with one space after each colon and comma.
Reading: {"value": 8.5, "unit": "kg/cm²"}
